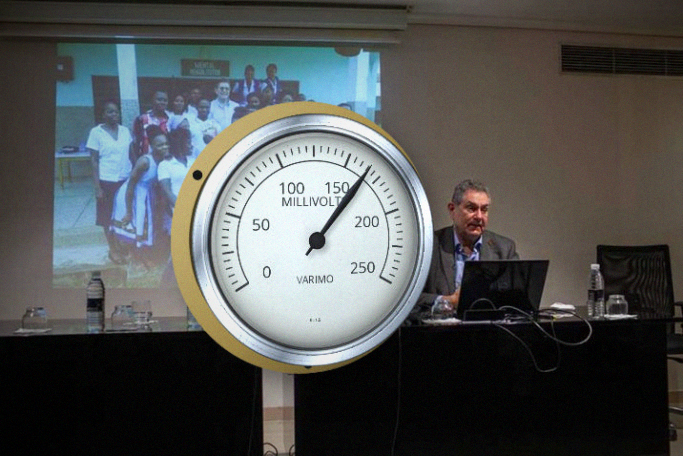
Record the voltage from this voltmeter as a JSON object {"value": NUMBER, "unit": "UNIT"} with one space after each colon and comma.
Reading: {"value": 165, "unit": "mV"}
